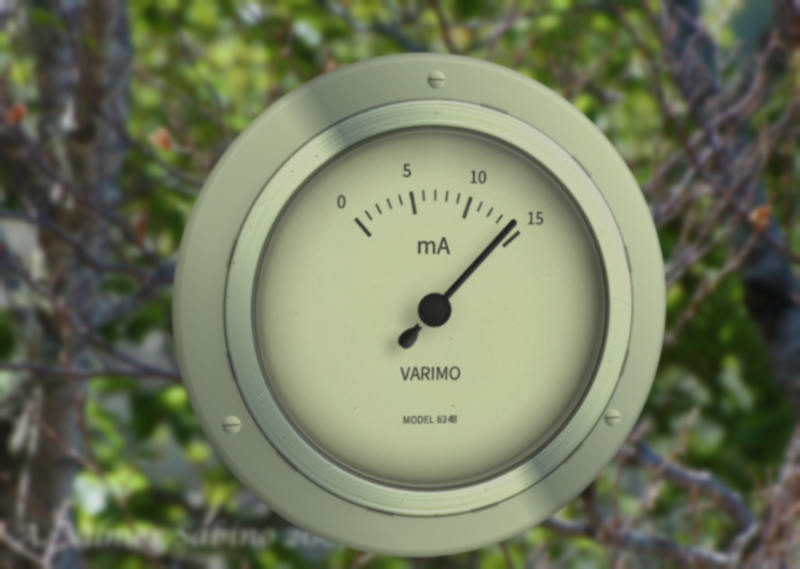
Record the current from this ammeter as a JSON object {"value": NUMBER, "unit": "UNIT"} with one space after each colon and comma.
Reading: {"value": 14, "unit": "mA"}
